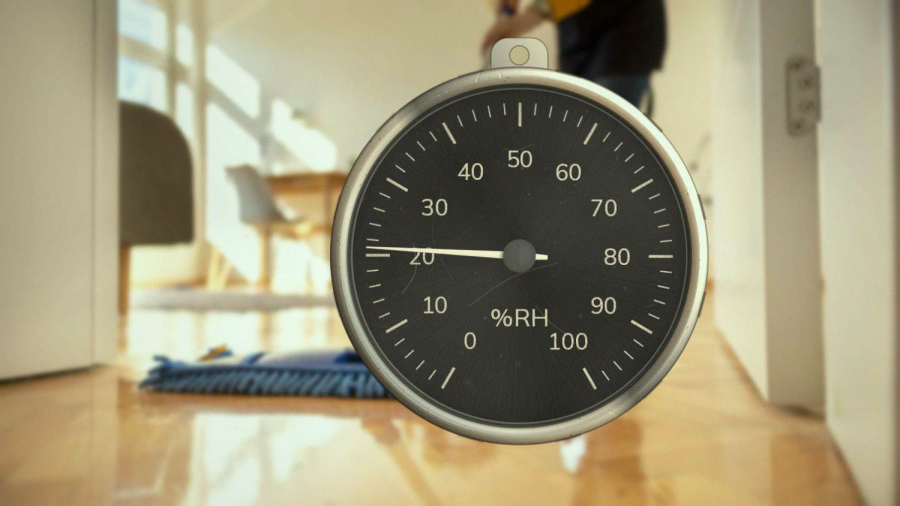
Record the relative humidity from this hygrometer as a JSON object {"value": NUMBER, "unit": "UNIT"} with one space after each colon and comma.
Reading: {"value": 21, "unit": "%"}
